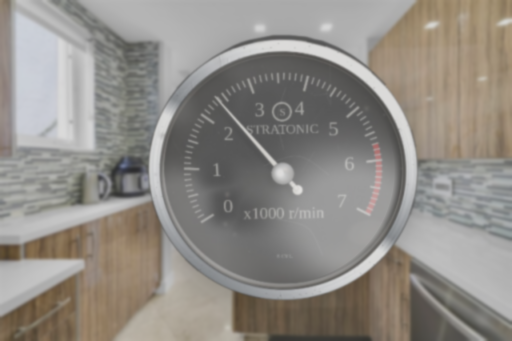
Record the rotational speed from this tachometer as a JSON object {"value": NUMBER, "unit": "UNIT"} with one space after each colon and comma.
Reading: {"value": 2400, "unit": "rpm"}
